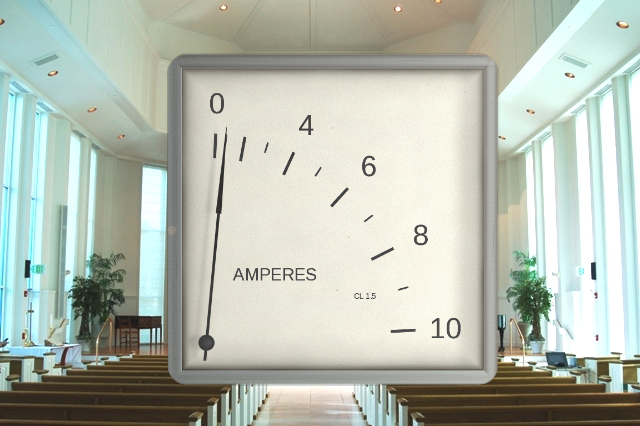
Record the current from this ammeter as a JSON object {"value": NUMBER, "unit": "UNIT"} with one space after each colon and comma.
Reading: {"value": 1, "unit": "A"}
